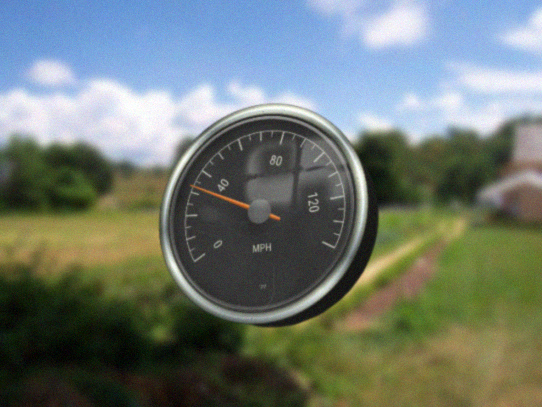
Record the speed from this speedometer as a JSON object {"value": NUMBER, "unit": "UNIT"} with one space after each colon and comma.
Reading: {"value": 32.5, "unit": "mph"}
